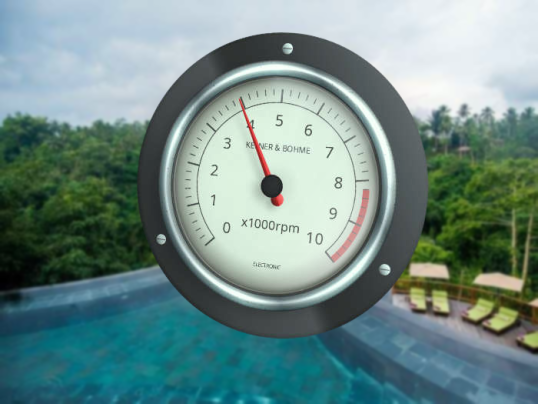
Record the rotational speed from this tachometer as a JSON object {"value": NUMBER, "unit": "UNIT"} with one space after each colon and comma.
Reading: {"value": 4000, "unit": "rpm"}
